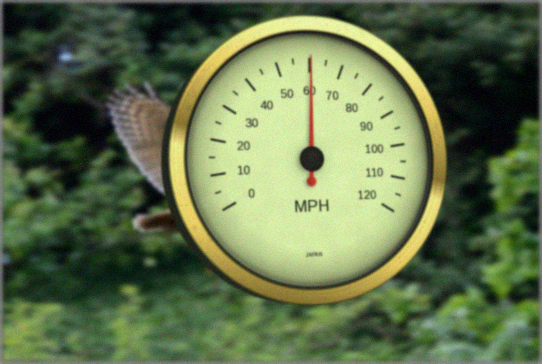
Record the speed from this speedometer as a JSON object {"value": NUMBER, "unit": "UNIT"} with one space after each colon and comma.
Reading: {"value": 60, "unit": "mph"}
